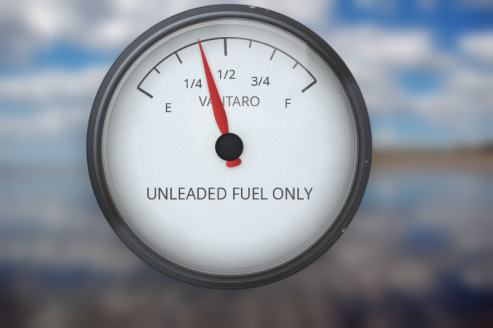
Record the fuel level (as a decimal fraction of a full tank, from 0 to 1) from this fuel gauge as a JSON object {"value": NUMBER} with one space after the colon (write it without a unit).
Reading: {"value": 0.375}
